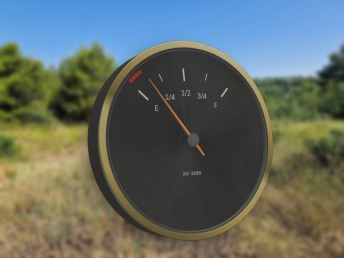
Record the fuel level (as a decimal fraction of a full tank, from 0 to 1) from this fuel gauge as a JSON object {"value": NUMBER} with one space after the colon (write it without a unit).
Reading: {"value": 0.125}
